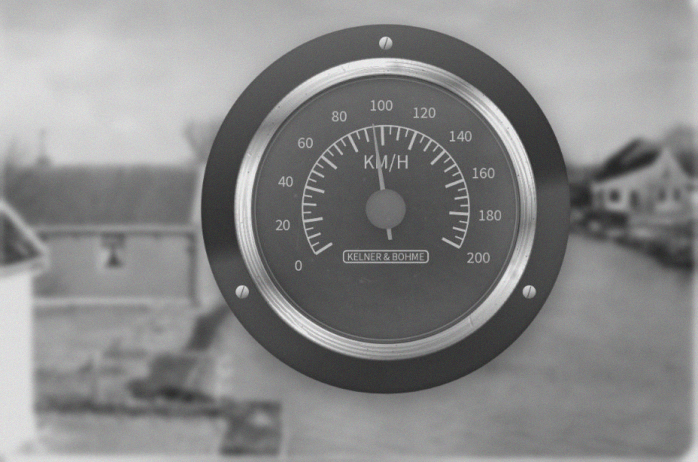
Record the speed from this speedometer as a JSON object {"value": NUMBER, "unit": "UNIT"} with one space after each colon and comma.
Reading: {"value": 95, "unit": "km/h"}
